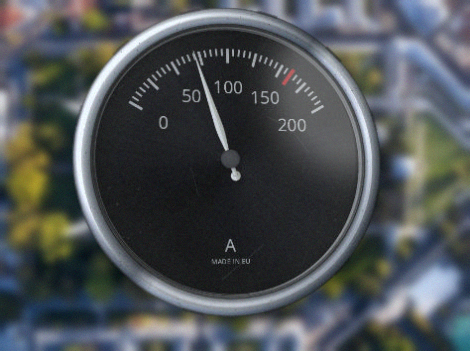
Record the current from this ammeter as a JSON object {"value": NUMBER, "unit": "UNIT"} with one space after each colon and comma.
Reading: {"value": 70, "unit": "A"}
